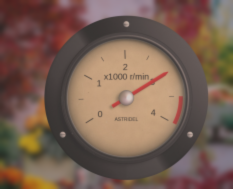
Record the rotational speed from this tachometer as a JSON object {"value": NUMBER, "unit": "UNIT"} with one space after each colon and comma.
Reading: {"value": 3000, "unit": "rpm"}
